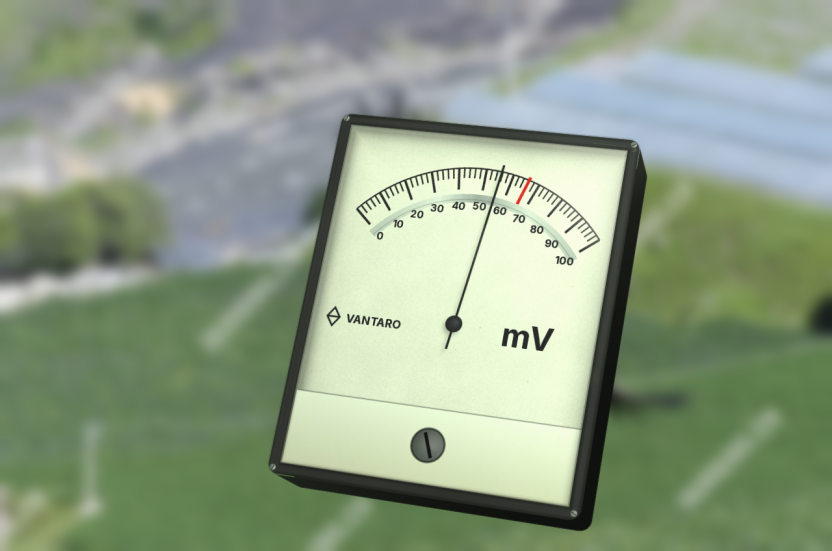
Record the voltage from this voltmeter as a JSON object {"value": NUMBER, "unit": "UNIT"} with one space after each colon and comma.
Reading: {"value": 56, "unit": "mV"}
